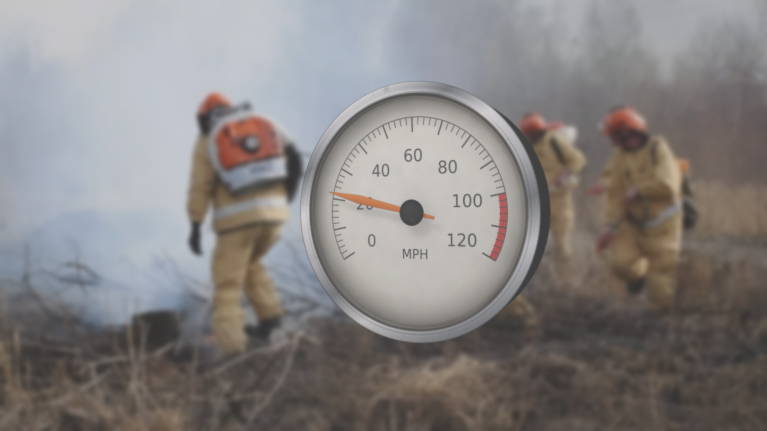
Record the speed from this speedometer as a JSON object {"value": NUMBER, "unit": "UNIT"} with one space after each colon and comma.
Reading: {"value": 22, "unit": "mph"}
